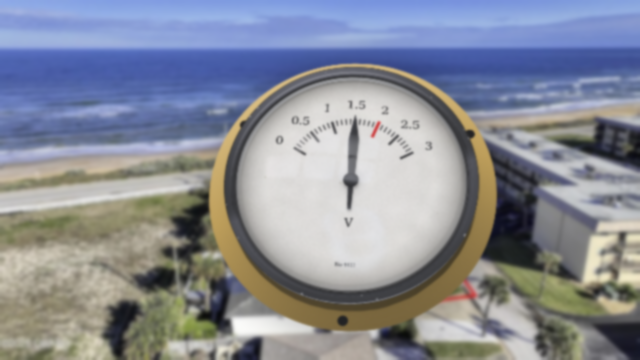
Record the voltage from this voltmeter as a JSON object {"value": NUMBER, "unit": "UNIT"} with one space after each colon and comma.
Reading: {"value": 1.5, "unit": "V"}
